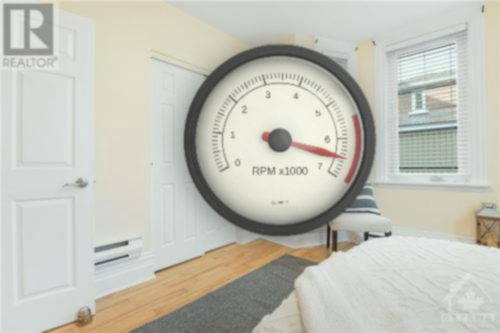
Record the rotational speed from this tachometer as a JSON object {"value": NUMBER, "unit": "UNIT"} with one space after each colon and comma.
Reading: {"value": 6500, "unit": "rpm"}
